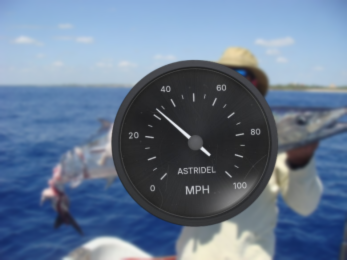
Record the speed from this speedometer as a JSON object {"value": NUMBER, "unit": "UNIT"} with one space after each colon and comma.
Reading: {"value": 32.5, "unit": "mph"}
